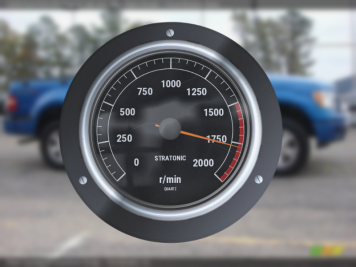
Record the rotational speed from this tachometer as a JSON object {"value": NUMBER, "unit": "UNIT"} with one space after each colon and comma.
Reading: {"value": 1775, "unit": "rpm"}
